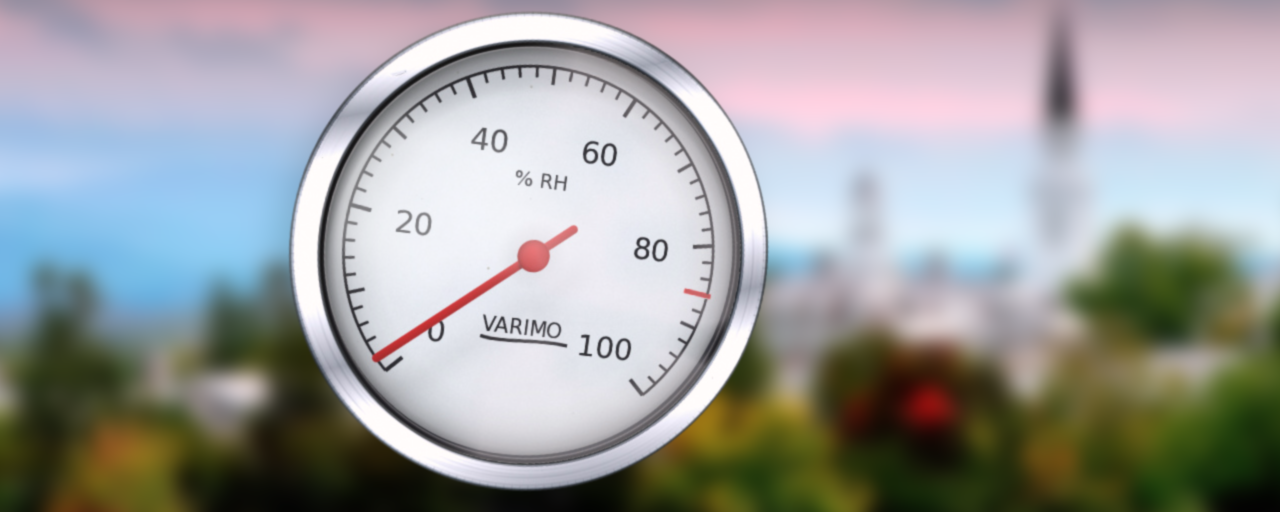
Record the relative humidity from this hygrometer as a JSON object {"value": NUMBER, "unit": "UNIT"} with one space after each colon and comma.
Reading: {"value": 2, "unit": "%"}
